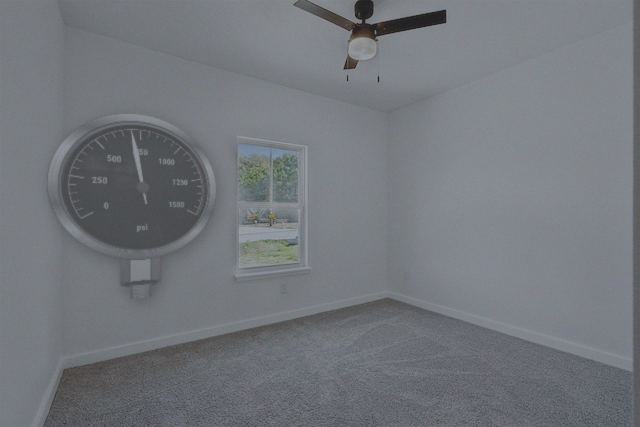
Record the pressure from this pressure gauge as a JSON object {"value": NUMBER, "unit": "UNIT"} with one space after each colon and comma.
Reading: {"value": 700, "unit": "psi"}
